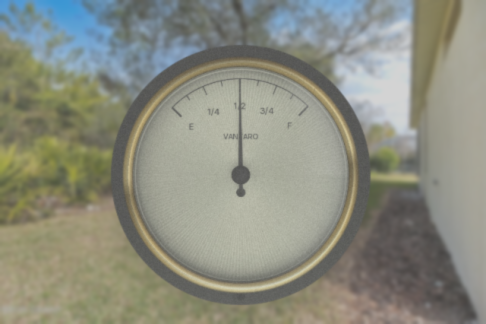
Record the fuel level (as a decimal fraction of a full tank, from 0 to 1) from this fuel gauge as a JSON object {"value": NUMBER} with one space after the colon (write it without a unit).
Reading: {"value": 0.5}
